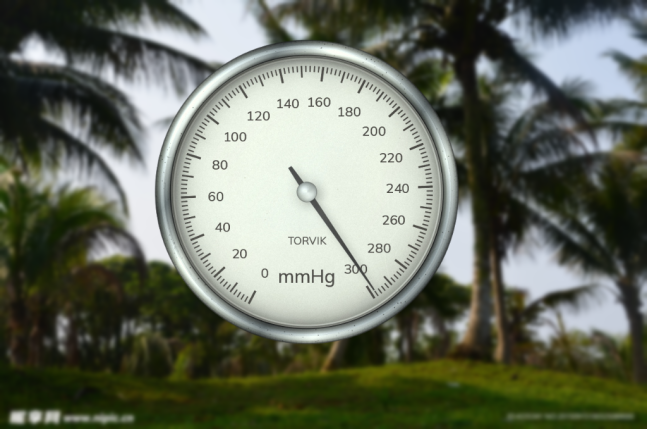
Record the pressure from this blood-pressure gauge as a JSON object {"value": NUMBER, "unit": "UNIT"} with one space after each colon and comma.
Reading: {"value": 298, "unit": "mmHg"}
